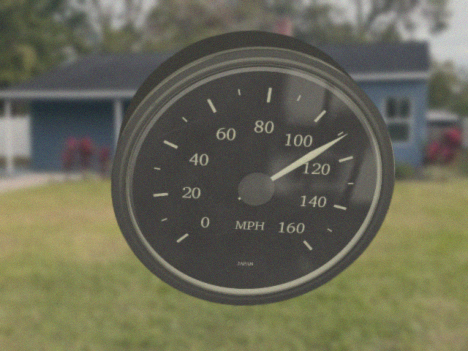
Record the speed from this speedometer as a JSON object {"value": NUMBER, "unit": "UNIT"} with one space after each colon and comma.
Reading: {"value": 110, "unit": "mph"}
